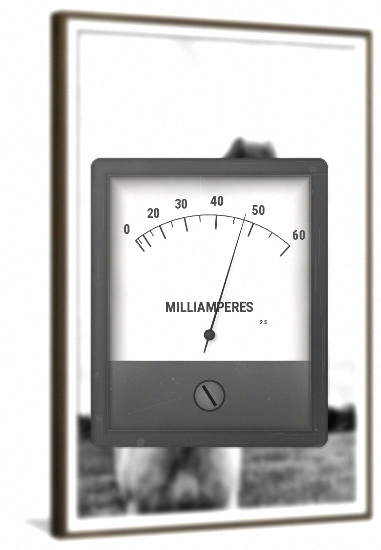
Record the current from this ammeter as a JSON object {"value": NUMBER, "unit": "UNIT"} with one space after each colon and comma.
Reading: {"value": 47.5, "unit": "mA"}
